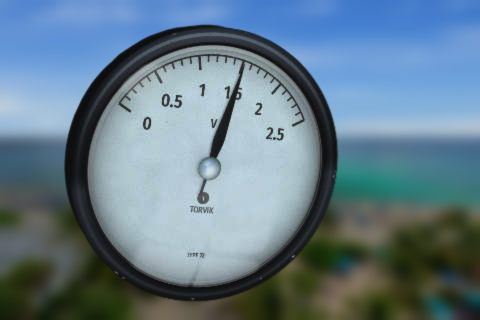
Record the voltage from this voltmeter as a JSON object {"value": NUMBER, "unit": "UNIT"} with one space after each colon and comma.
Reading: {"value": 1.5, "unit": "V"}
